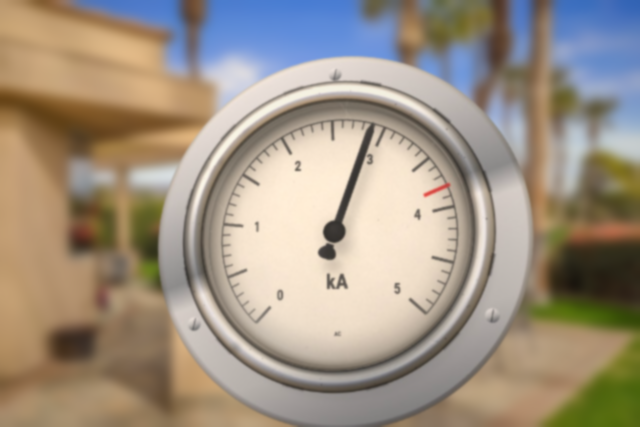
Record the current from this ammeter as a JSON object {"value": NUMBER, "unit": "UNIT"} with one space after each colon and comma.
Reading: {"value": 2.9, "unit": "kA"}
